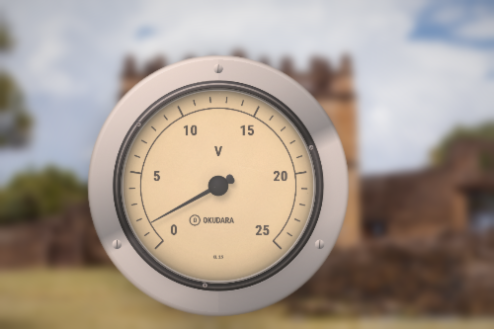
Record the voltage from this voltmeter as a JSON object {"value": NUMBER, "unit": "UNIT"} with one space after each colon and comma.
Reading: {"value": 1.5, "unit": "V"}
